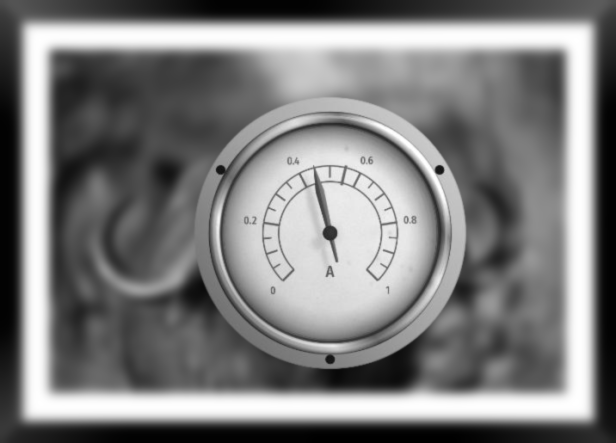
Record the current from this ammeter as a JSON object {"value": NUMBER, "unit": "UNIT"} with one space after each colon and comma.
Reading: {"value": 0.45, "unit": "A"}
